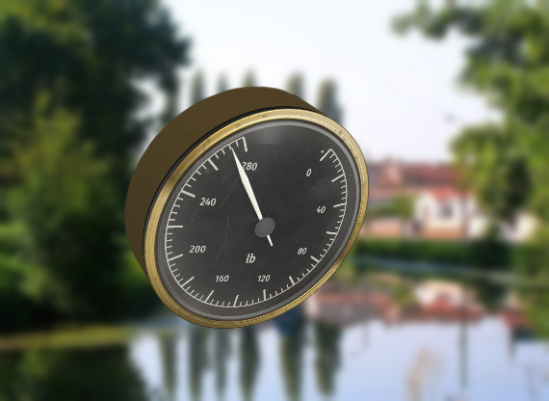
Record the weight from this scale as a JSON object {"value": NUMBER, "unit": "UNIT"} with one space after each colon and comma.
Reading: {"value": 272, "unit": "lb"}
